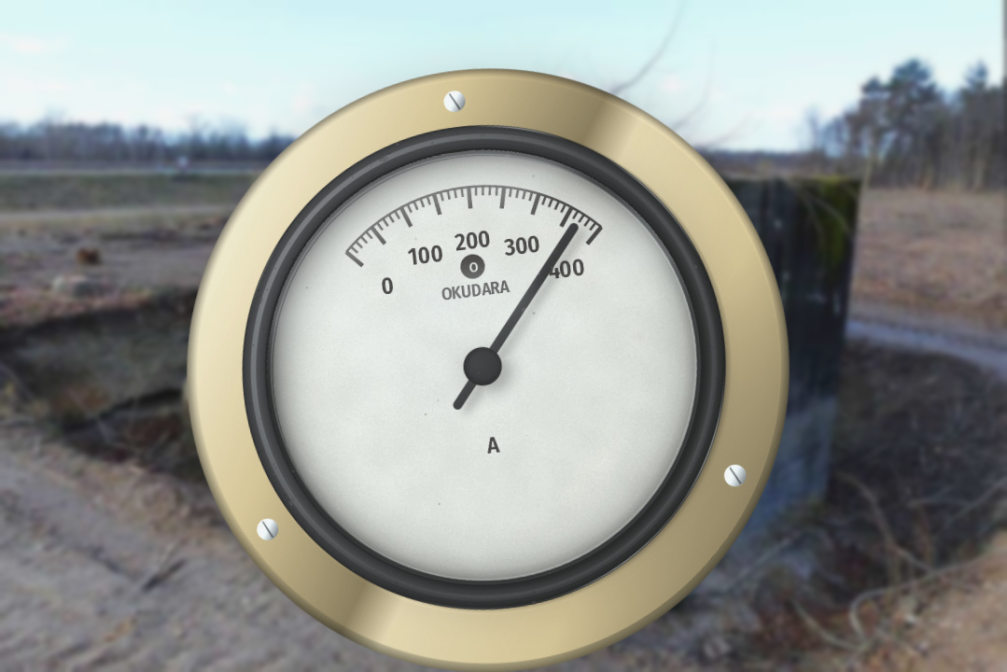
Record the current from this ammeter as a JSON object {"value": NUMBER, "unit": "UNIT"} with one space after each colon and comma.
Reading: {"value": 370, "unit": "A"}
